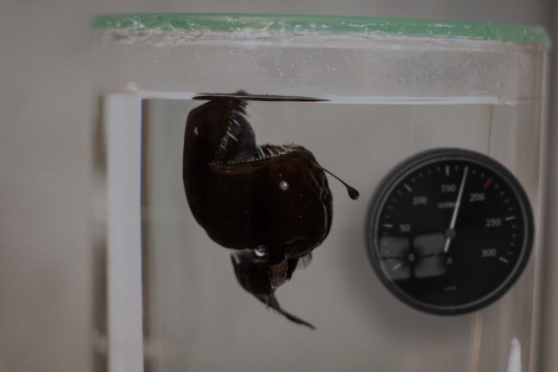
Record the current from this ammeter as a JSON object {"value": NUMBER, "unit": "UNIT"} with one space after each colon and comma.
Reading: {"value": 170, "unit": "A"}
